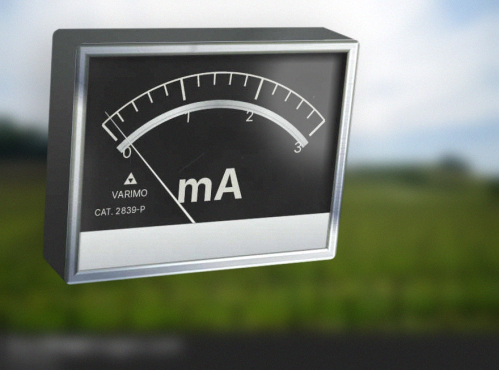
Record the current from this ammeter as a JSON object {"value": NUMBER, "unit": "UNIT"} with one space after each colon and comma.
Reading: {"value": 0.1, "unit": "mA"}
